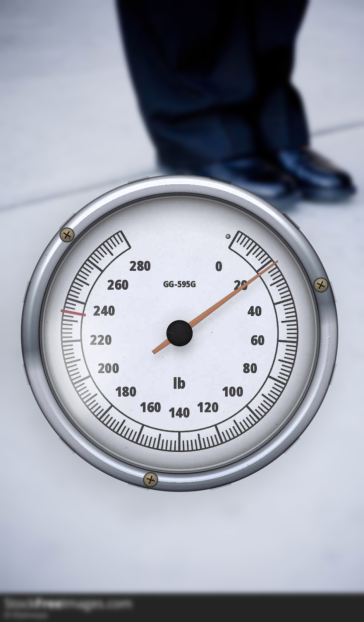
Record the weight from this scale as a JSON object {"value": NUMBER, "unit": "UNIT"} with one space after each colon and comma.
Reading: {"value": 22, "unit": "lb"}
